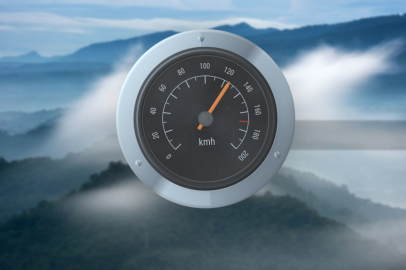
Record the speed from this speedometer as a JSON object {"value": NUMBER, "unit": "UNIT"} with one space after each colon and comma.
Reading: {"value": 125, "unit": "km/h"}
